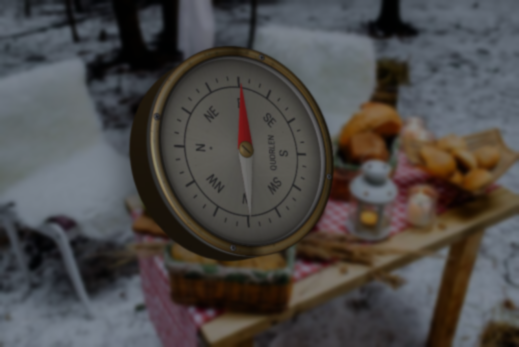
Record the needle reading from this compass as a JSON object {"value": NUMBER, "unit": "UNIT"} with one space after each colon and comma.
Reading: {"value": 90, "unit": "°"}
